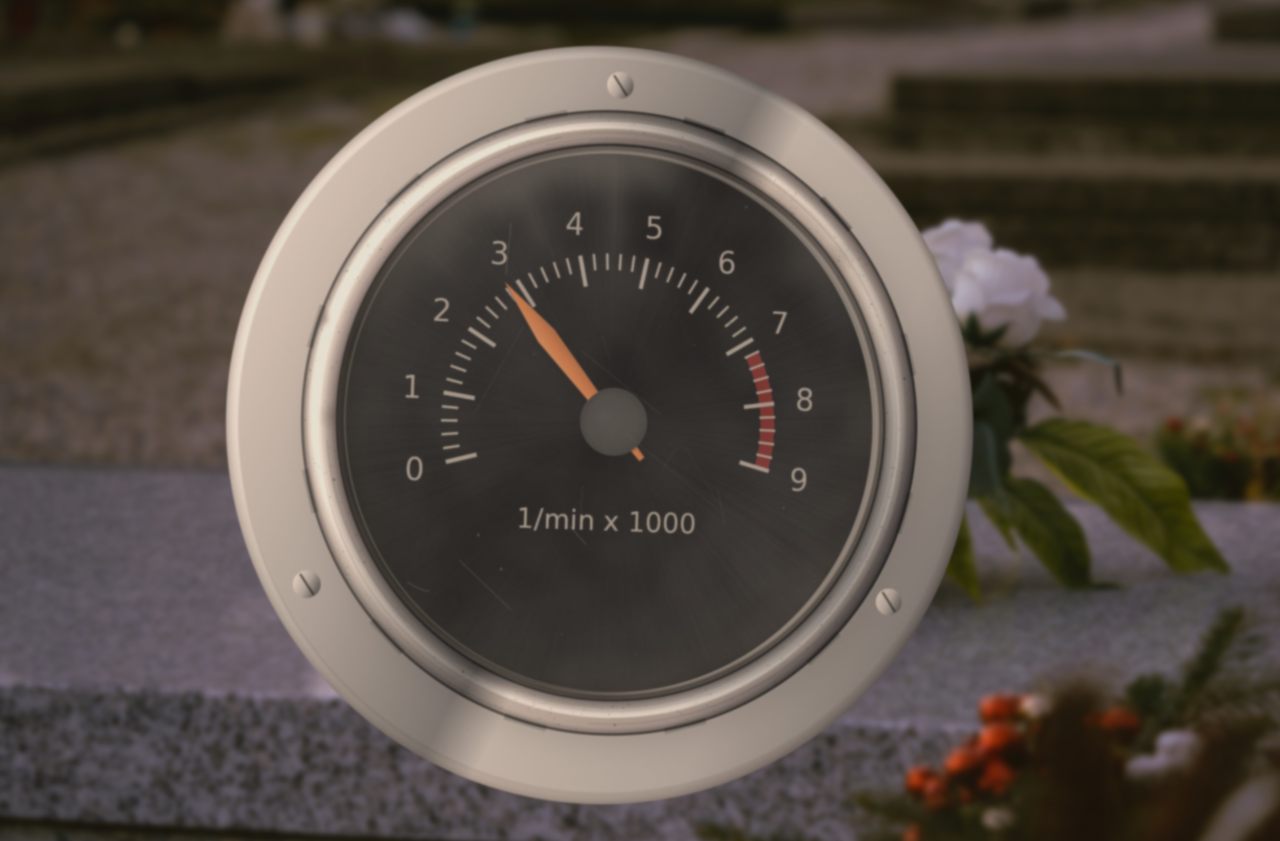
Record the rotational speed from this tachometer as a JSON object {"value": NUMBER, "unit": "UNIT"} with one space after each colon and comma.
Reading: {"value": 2800, "unit": "rpm"}
